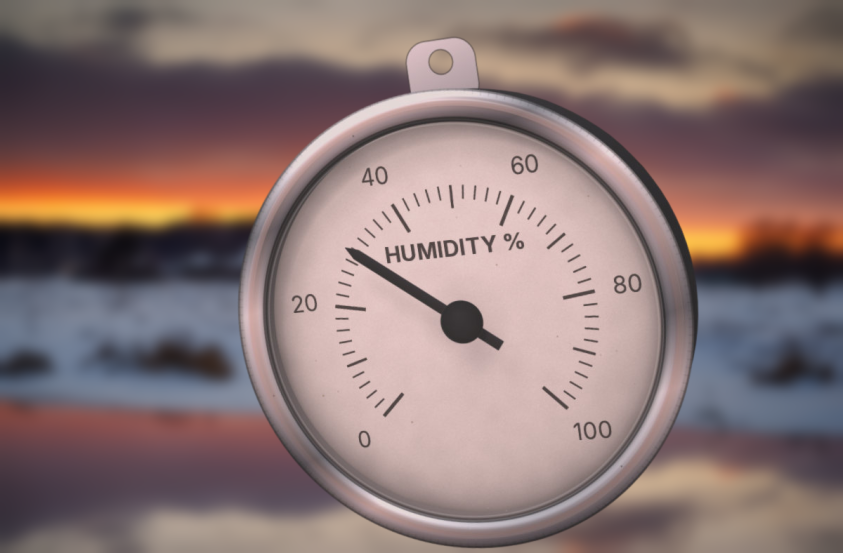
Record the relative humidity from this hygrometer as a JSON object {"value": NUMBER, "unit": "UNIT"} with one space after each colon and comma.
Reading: {"value": 30, "unit": "%"}
